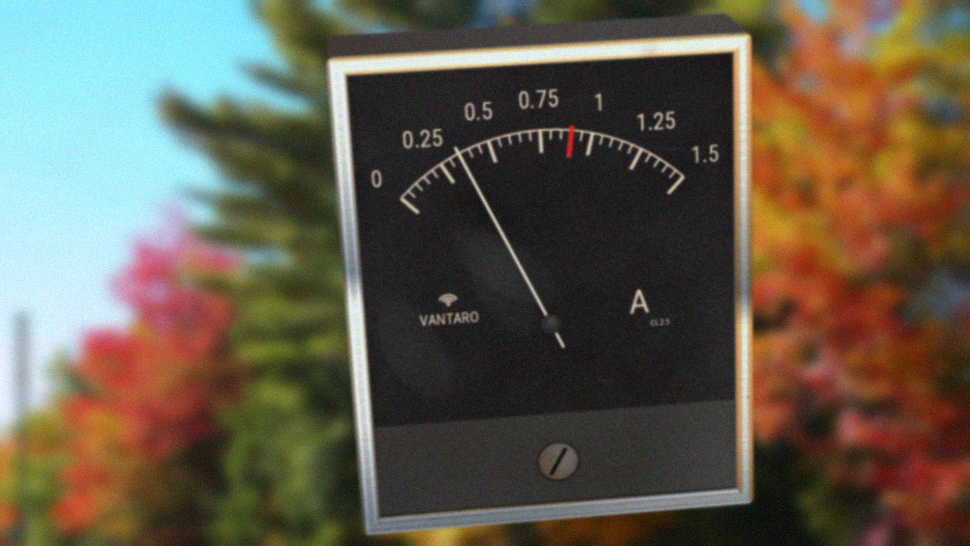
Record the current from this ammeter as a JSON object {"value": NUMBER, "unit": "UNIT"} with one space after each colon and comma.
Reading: {"value": 0.35, "unit": "A"}
